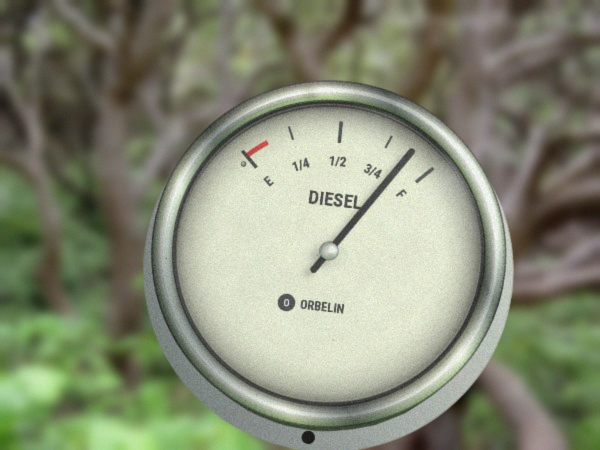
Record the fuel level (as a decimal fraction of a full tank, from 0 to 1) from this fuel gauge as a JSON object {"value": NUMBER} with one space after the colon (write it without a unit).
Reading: {"value": 0.875}
